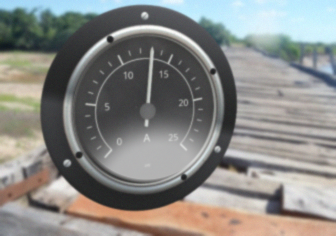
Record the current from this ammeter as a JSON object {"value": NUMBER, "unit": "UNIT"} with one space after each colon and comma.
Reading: {"value": 13, "unit": "A"}
